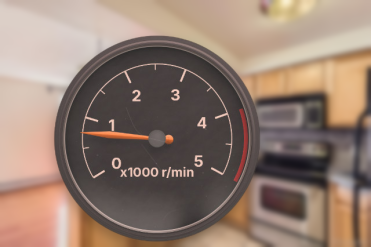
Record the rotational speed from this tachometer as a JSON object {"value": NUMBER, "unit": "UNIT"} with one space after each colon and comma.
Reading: {"value": 750, "unit": "rpm"}
